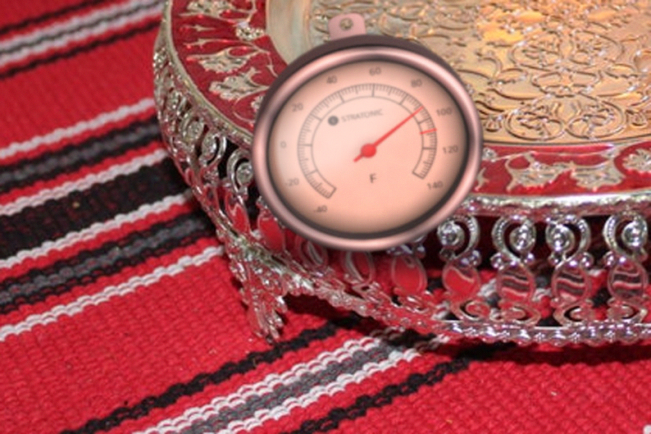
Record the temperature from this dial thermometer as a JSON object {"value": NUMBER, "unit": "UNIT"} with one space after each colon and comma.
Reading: {"value": 90, "unit": "°F"}
